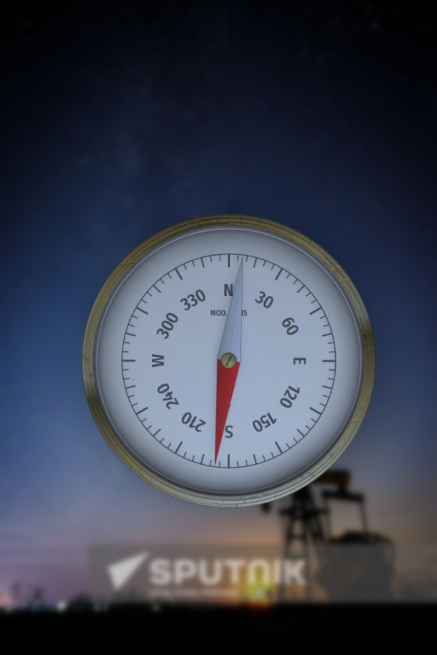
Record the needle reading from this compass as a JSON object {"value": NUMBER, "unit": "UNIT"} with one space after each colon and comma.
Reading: {"value": 187.5, "unit": "°"}
